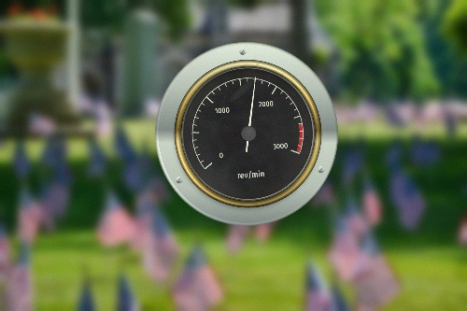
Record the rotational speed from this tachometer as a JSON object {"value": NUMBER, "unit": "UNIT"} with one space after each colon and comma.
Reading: {"value": 1700, "unit": "rpm"}
